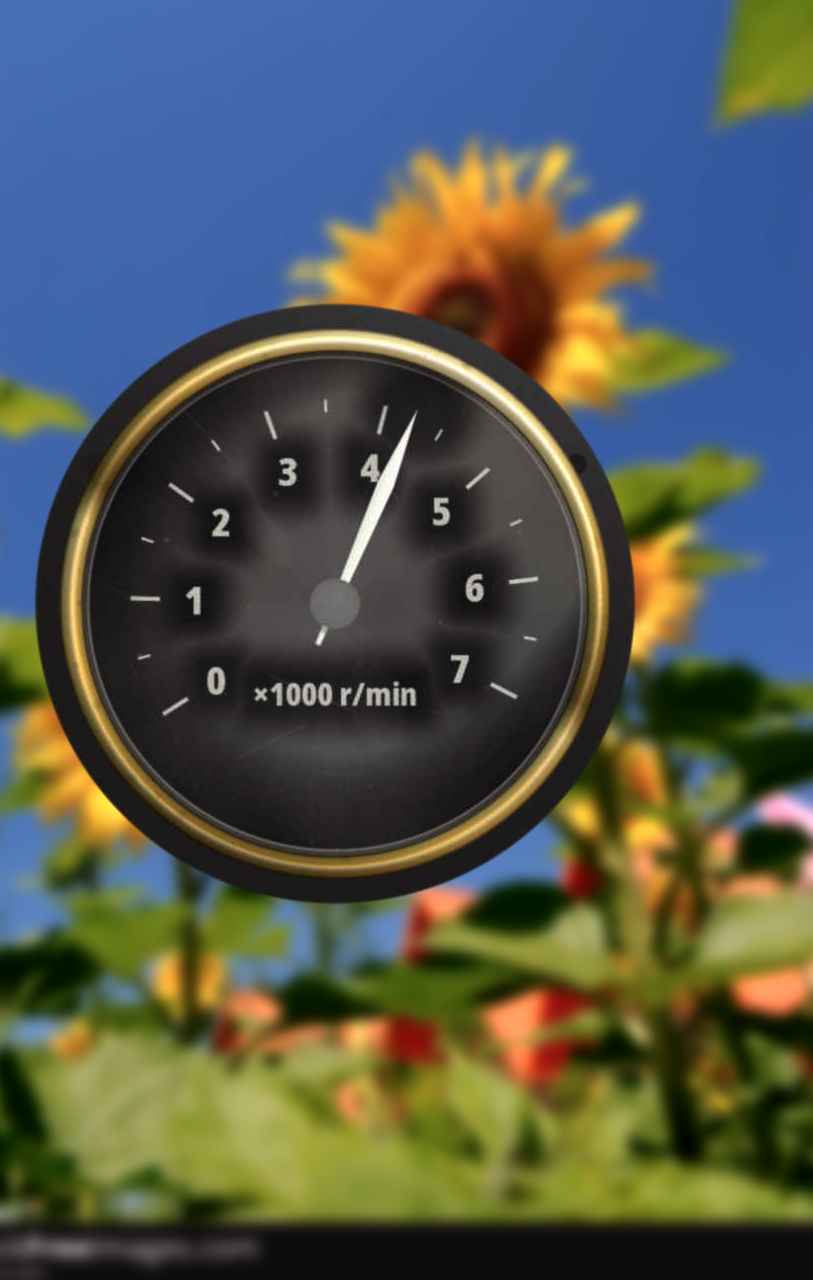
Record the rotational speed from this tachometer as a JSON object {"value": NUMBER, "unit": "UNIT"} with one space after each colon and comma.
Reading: {"value": 4250, "unit": "rpm"}
